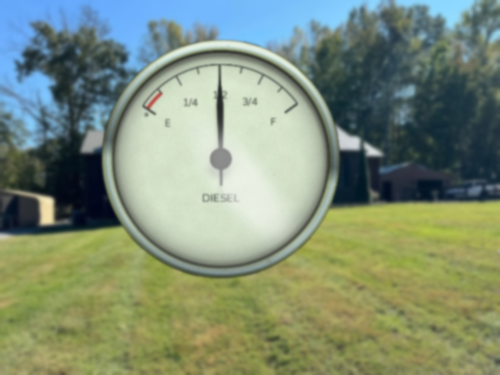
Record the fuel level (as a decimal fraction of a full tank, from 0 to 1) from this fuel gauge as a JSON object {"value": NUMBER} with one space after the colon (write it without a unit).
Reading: {"value": 0.5}
